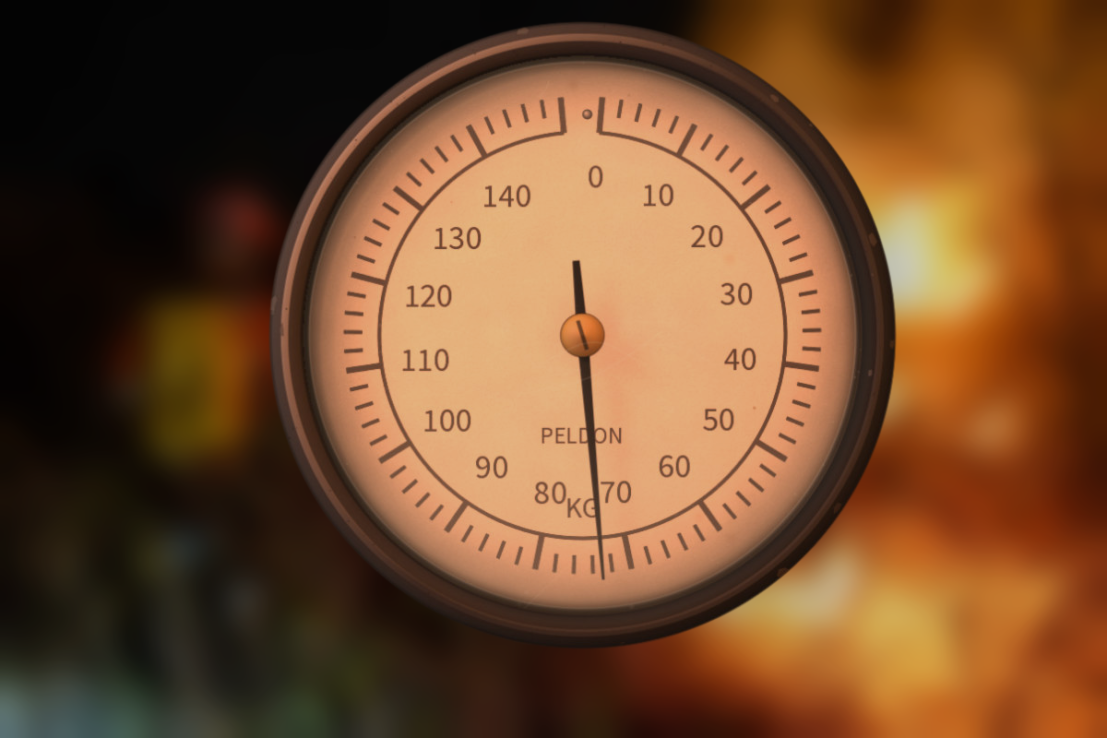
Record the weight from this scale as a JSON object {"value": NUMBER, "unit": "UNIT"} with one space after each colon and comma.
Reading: {"value": 73, "unit": "kg"}
